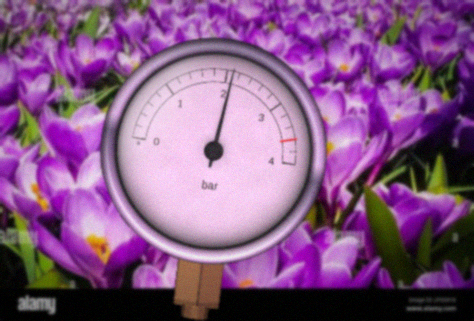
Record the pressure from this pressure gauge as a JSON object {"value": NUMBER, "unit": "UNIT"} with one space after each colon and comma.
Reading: {"value": 2.1, "unit": "bar"}
